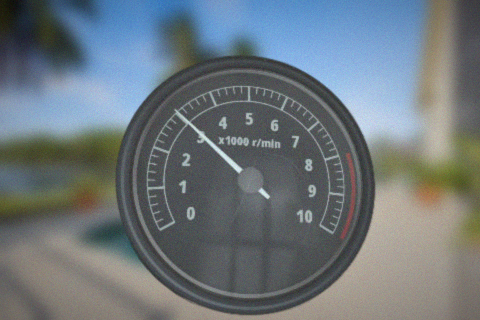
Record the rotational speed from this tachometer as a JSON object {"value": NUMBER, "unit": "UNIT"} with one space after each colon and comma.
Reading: {"value": 3000, "unit": "rpm"}
